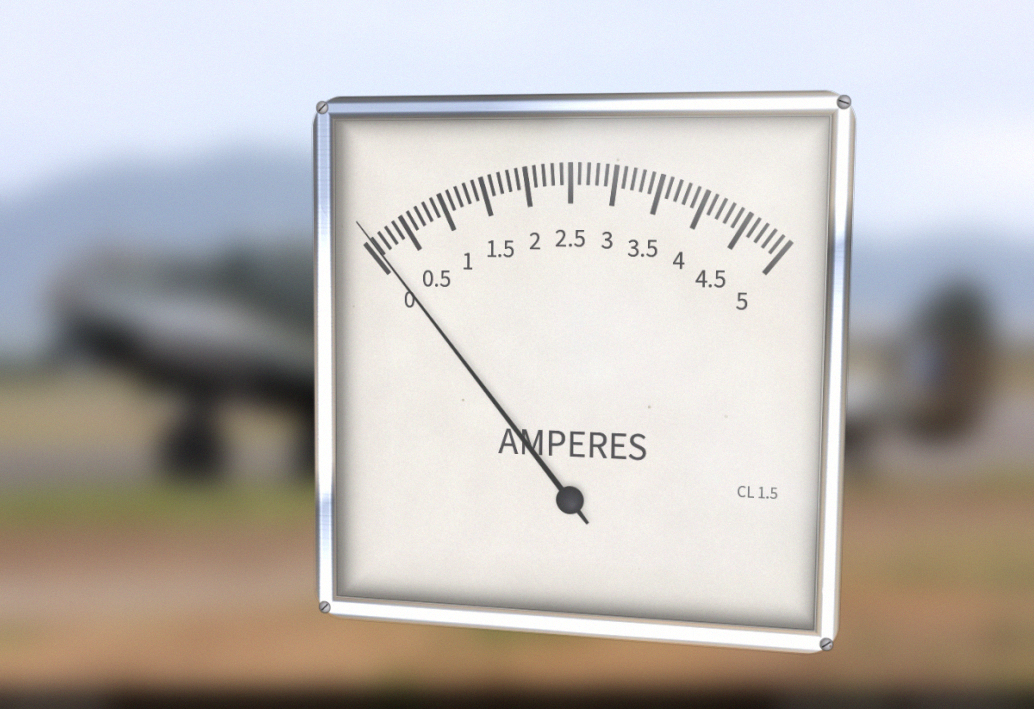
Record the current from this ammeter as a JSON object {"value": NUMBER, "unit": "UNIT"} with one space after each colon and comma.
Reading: {"value": 0.1, "unit": "A"}
